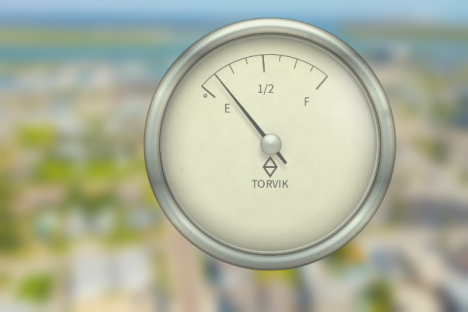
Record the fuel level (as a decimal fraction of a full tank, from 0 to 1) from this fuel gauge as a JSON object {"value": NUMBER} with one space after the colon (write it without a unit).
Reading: {"value": 0.125}
